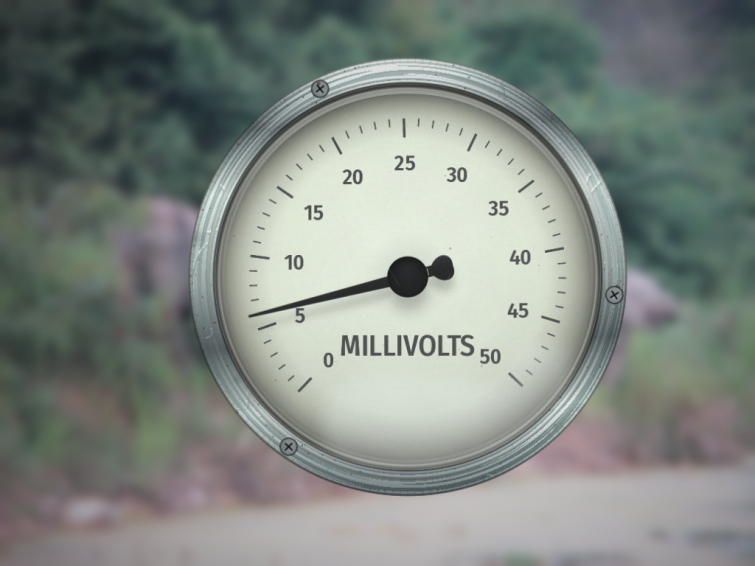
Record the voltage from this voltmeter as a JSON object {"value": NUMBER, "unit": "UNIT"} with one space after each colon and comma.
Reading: {"value": 6, "unit": "mV"}
